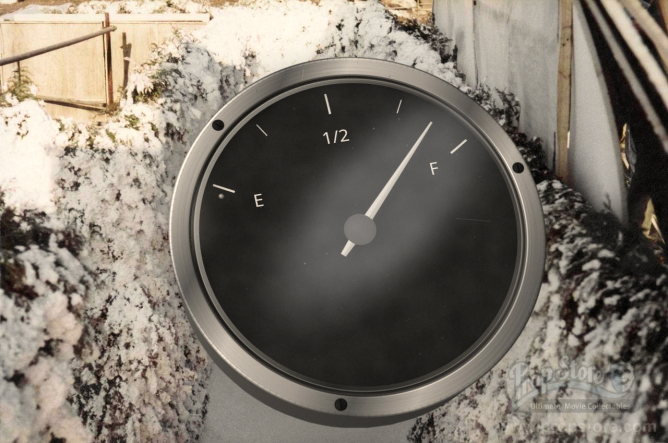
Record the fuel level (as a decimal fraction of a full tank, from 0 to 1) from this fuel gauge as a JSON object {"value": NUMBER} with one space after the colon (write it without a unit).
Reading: {"value": 0.875}
